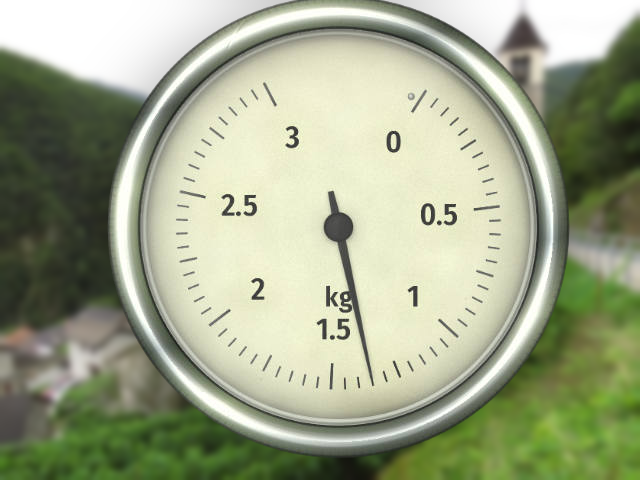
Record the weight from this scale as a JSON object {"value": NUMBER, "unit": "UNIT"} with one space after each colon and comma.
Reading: {"value": 1.35, "unit": "kg"}
